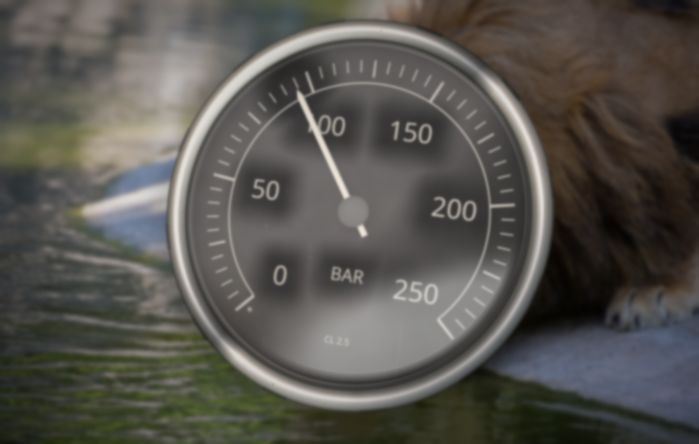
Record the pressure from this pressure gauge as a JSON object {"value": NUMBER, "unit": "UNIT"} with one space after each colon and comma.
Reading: {"value": 95, "unit": "bar"}
